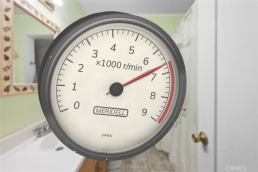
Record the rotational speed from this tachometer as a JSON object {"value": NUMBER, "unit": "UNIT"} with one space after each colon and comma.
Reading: {"value": 6600, "unit": "rpm"}
